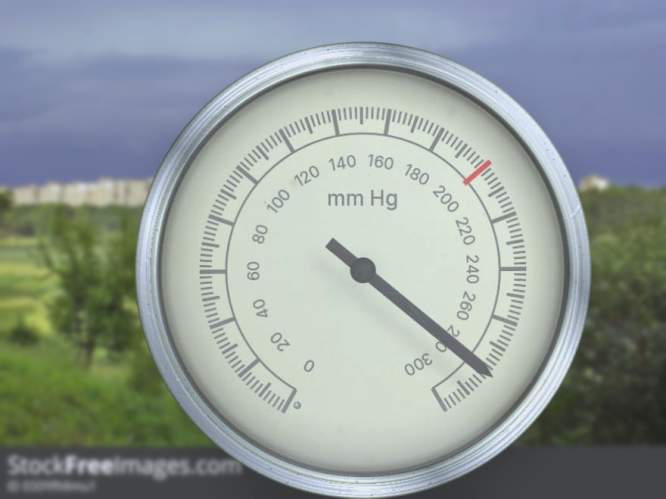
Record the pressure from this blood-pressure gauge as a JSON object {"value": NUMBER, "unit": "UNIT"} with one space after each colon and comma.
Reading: {"value": 280, "unit": "mmHg"}
